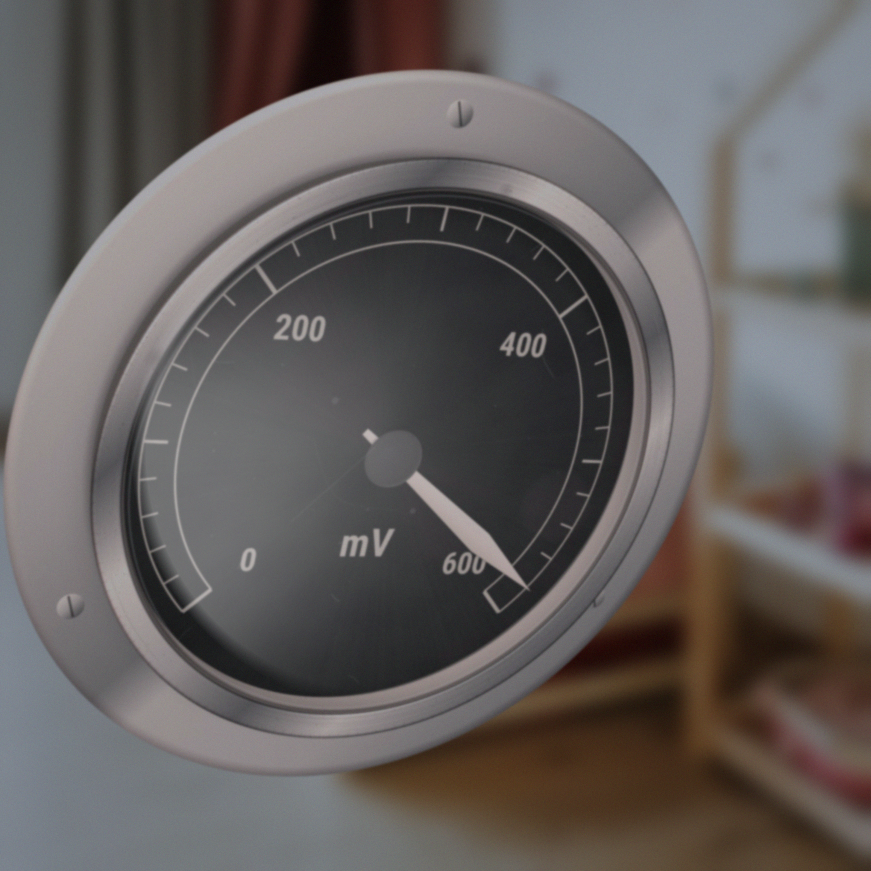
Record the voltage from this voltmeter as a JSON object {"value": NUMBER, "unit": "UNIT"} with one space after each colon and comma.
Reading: {"value": 580, "unit": "mV"}
